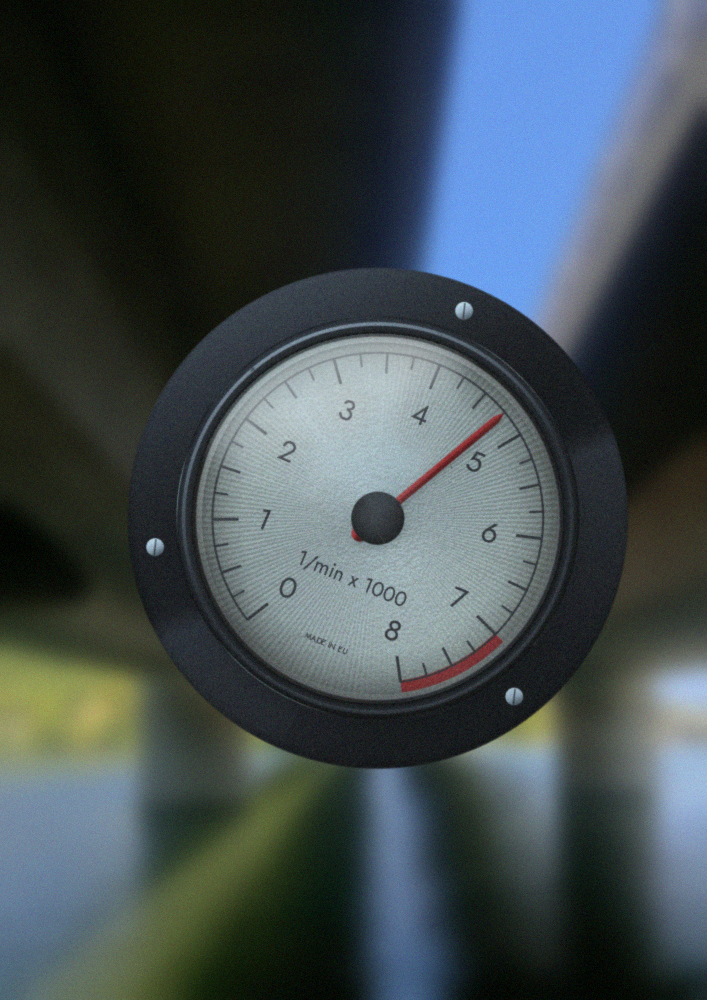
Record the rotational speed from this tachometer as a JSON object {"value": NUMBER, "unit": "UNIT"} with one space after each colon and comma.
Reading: {"value": 4750, "unit": "rpm"}
